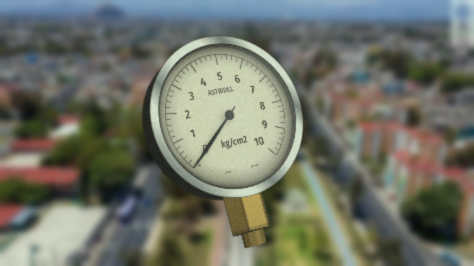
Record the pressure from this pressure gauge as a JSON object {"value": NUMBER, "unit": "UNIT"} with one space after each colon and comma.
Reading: {"value": 0, "unit": "kg/cm²"}
